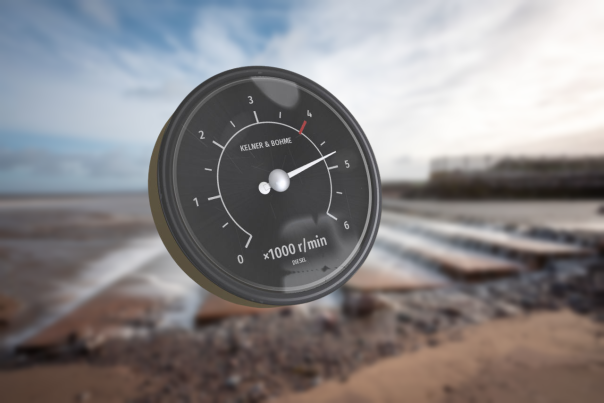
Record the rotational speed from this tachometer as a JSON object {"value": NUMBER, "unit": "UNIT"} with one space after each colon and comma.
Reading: {"value": 4750, "unit": "rpm"}
